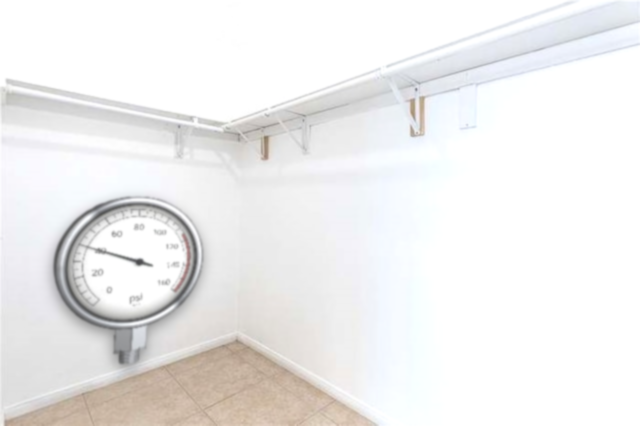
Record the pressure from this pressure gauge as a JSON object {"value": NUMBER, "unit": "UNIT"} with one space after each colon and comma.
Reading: {"value": 40, "unit": "psi"}
